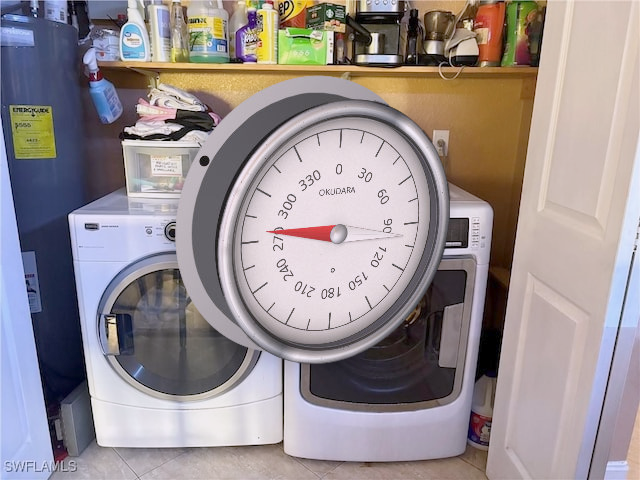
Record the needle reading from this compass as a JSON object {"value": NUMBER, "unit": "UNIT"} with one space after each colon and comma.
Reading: {"value": 277.5, "unit": "°"}
